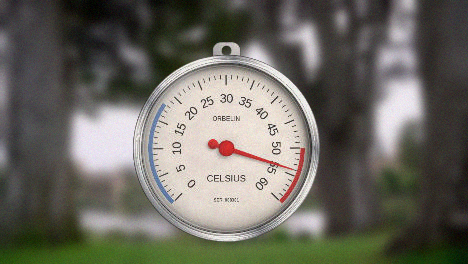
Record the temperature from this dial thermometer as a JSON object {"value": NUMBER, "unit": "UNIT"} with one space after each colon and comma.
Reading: {"value": 54, "unit": "°C"}
